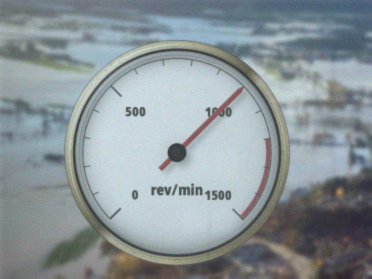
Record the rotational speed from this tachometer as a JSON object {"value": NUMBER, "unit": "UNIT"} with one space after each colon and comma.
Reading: {"value": 1000, "unit": "rpm"}
